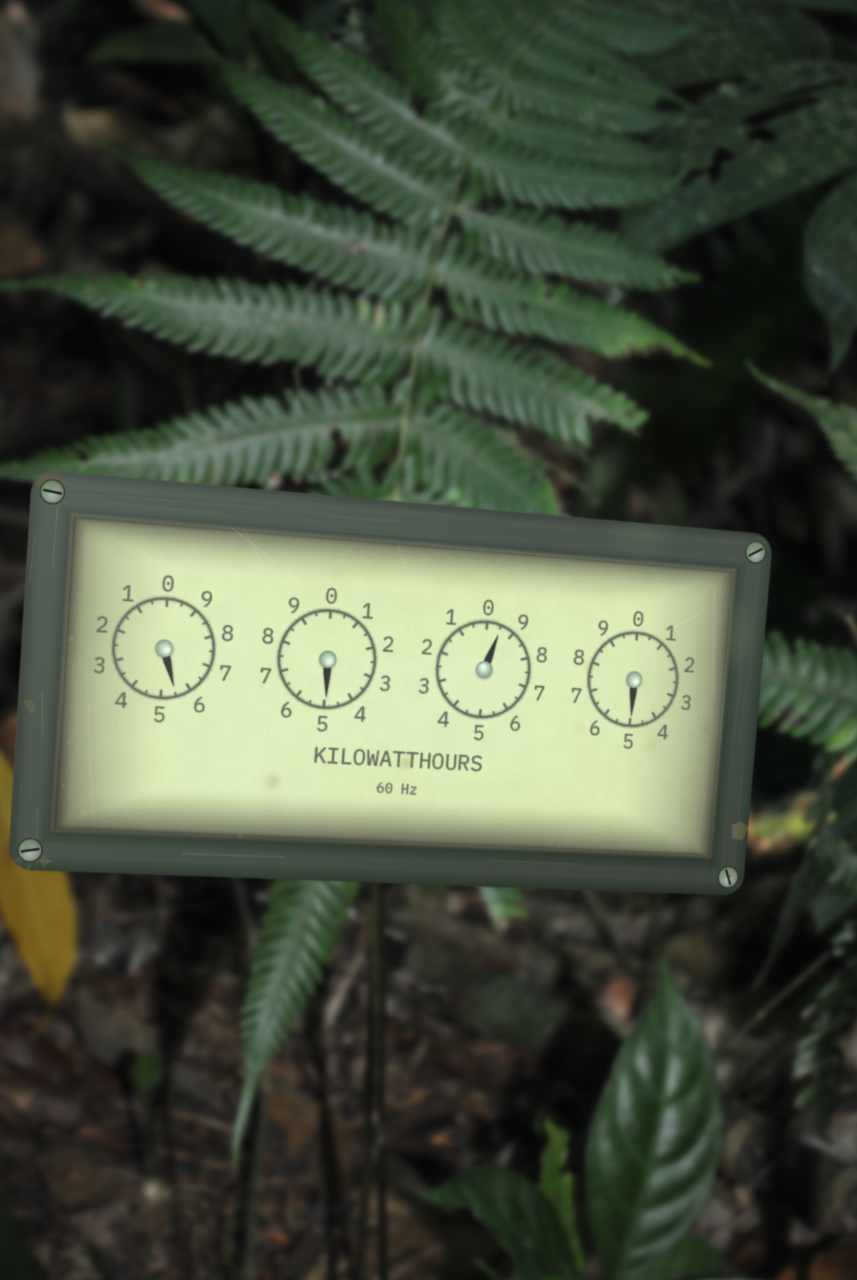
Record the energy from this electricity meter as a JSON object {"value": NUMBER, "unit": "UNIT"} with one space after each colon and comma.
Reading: {"value": 5495, "unit": "kWh"}
